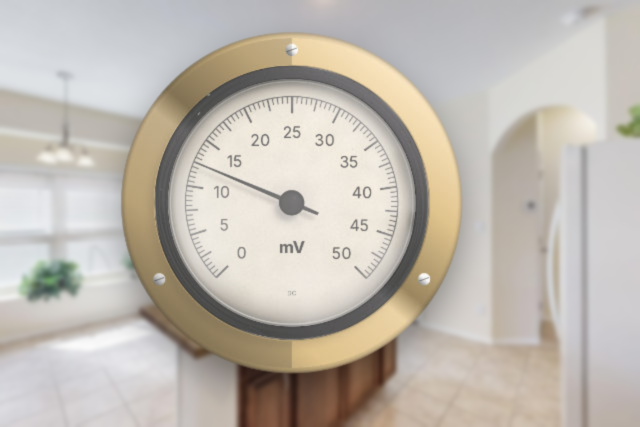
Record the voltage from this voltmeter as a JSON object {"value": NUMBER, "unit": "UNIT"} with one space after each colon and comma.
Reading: {"value": 12.5, "unit": "mV"}
